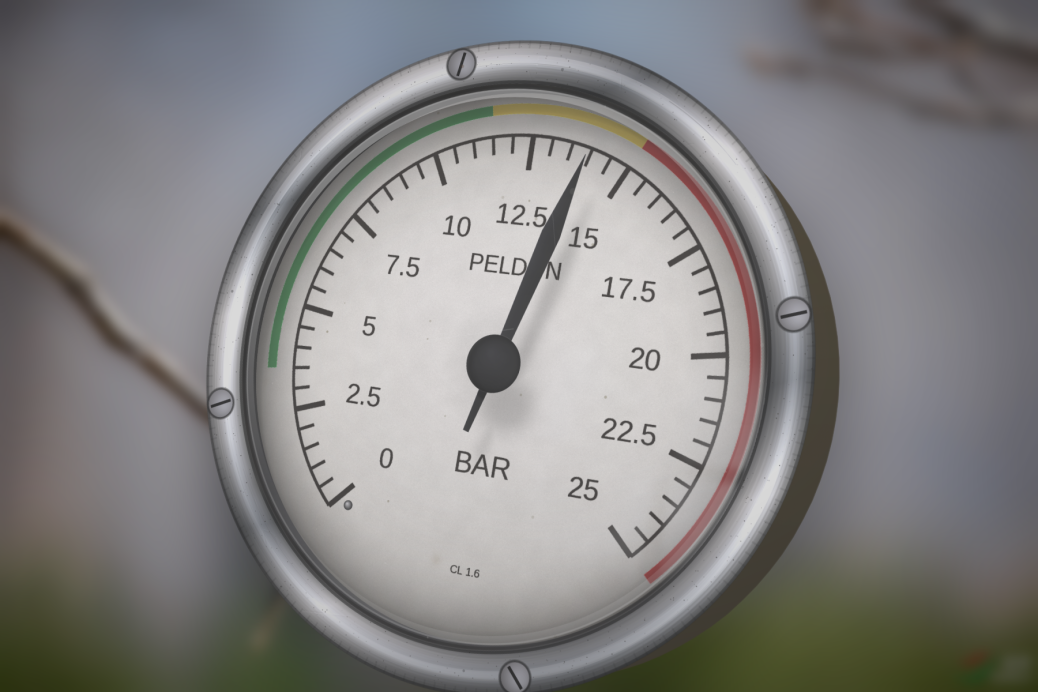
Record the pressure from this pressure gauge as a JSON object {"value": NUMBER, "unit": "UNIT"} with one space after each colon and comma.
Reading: {"value": 14, "unit": "bar"}
